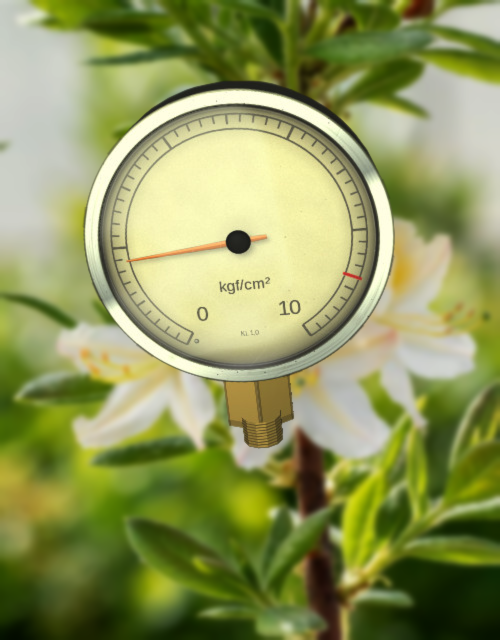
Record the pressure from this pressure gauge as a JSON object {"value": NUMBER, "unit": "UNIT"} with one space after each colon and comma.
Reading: {"value": 1.8, "unit": "kg/cm²"}
